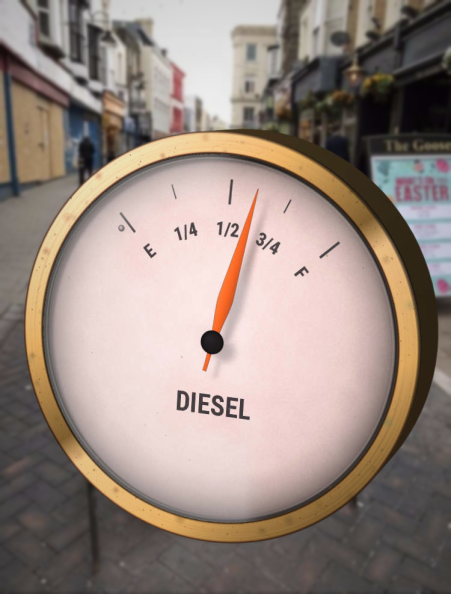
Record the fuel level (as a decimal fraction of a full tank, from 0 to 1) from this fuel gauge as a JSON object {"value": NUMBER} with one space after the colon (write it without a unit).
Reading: {"value": 0.625}
